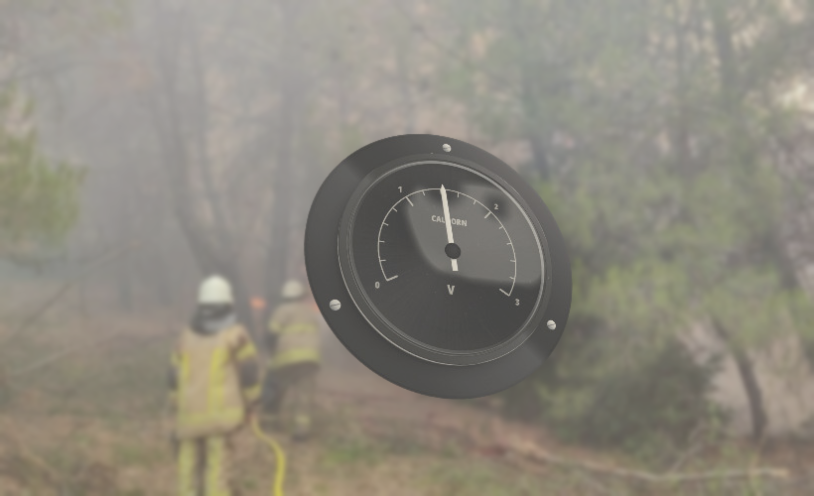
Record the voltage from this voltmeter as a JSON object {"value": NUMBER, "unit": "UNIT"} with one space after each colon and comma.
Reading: {"value": 1.4, "unit": "V"}
